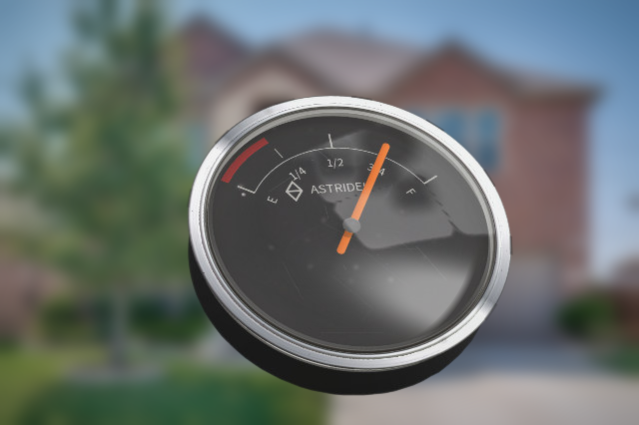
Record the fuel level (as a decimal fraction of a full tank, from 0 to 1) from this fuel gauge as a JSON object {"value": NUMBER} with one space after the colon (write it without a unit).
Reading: {"value": 0.75}
